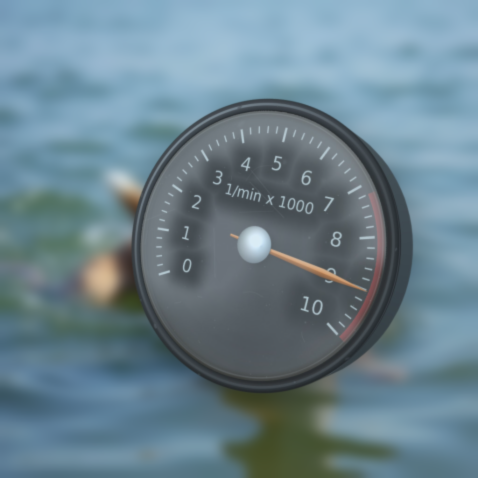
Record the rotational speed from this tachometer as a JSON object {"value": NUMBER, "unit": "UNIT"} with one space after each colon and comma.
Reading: {"value": 9000, "unit": "rpm"}
